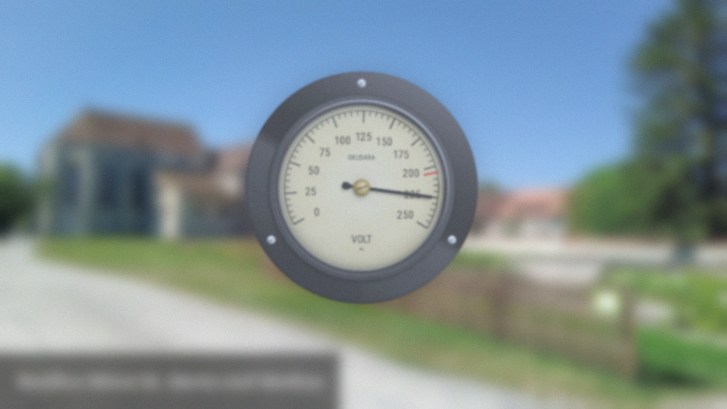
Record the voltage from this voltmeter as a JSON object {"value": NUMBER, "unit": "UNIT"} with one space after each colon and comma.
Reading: {"value": 225, "unit": "V"}
